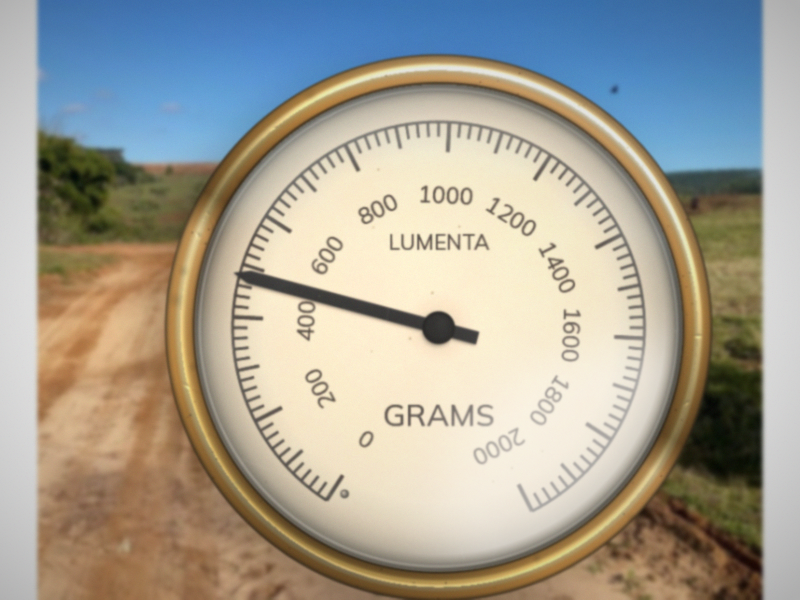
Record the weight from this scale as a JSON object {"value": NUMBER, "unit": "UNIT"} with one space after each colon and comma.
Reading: {"value": 480, "unit": "g"}
